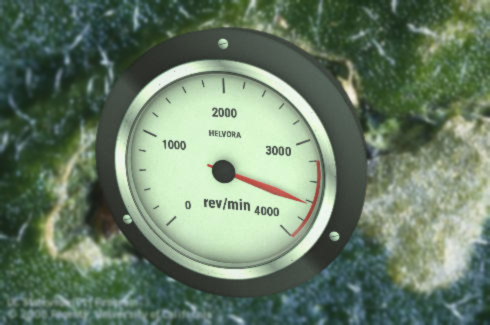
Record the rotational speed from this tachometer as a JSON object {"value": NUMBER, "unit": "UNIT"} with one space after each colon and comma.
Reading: {"value": 3600, "unit": "rpm"}
